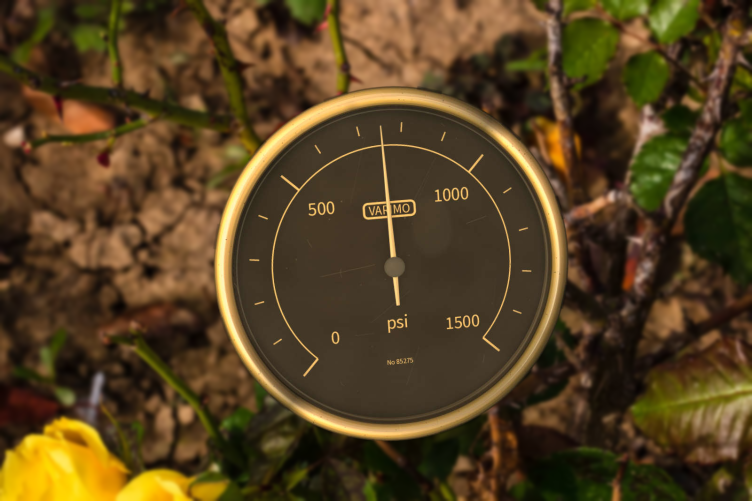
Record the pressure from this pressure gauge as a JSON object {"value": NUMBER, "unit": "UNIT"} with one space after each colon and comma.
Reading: {"value": 750, "unit": "psi"}
